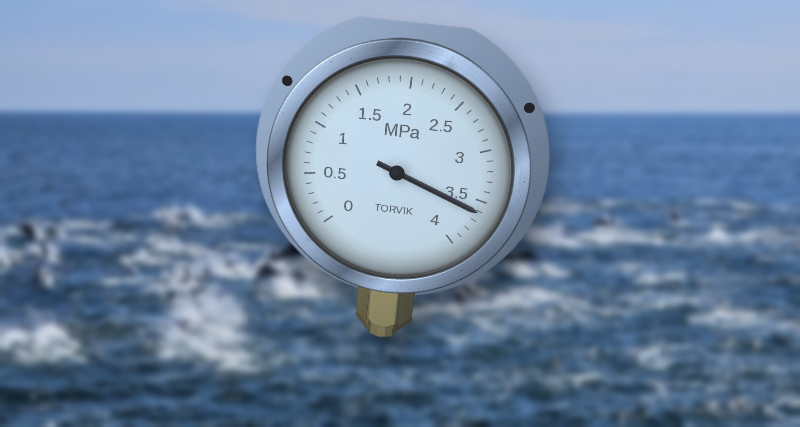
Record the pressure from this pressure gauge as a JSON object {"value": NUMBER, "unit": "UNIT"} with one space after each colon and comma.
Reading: {"value": 3.6, "unit": "MPa"}
